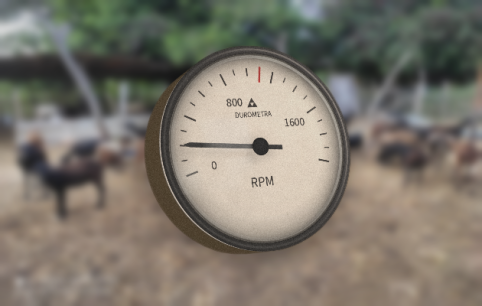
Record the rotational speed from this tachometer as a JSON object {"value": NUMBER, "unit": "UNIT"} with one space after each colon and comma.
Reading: {"value": 200, "unit": "rpm"}
